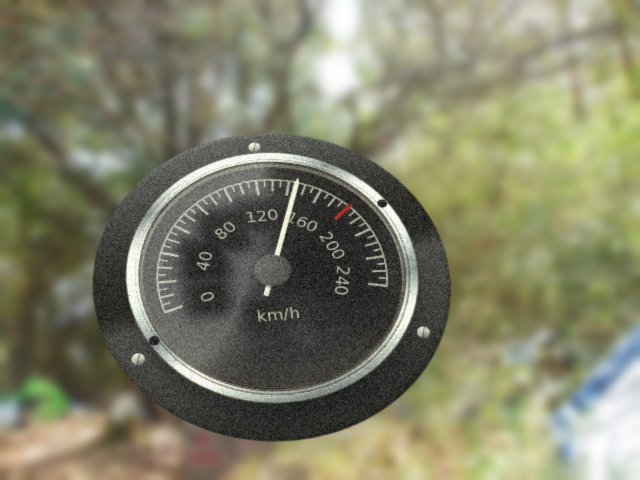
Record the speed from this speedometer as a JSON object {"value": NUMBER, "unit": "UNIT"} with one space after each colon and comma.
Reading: {"value": 145, "unit": "km/h"}
